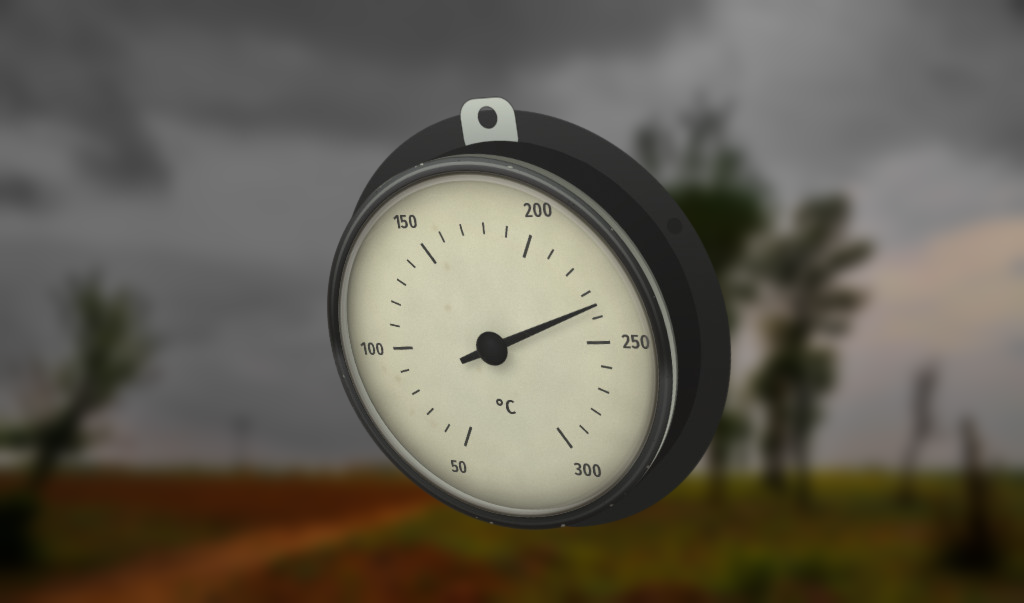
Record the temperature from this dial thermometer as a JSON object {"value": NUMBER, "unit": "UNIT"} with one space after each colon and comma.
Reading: {"value": 235, "unit": "°C"}
